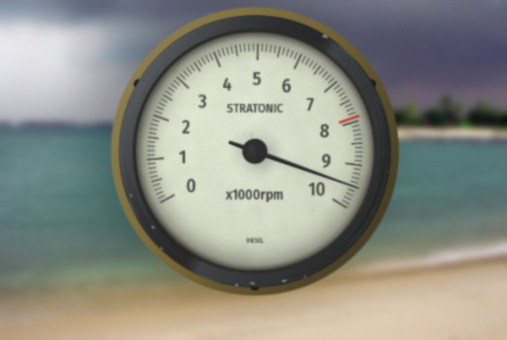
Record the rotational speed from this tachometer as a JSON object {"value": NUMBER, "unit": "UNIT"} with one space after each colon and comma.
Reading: {"value": 9500, "unit": "rpm"}
